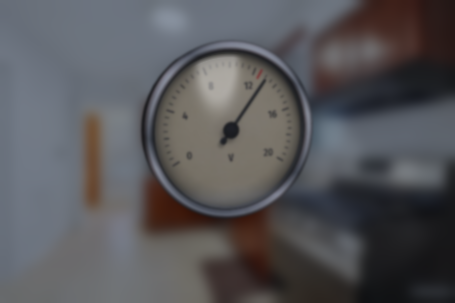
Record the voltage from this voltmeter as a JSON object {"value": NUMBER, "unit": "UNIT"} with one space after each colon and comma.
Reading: {"value": 13, "unit": "V"}
